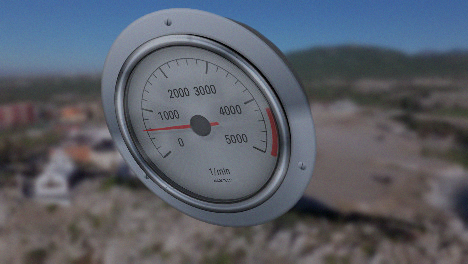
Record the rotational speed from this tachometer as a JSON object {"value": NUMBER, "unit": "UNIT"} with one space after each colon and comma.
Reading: {"value": 600, "unit": "rpm"}
